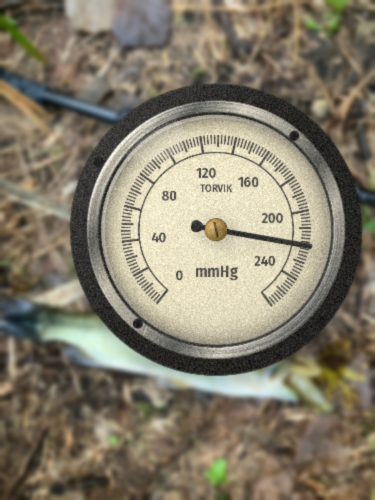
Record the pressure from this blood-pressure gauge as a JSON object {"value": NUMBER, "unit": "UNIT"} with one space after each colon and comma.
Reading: {"value": 220, "unit": "mmHg"}
